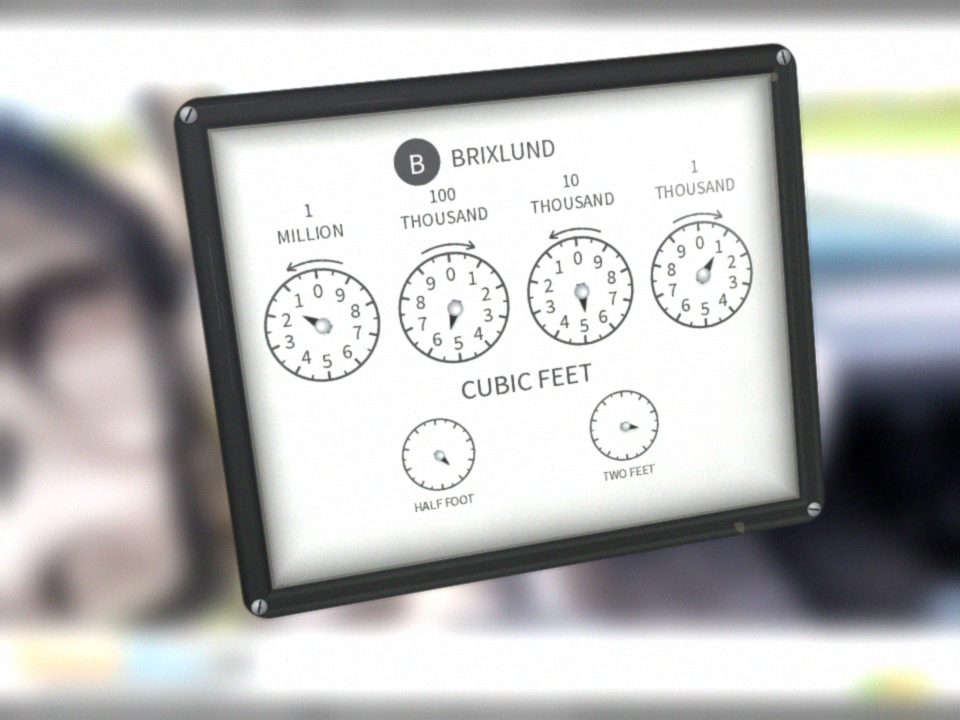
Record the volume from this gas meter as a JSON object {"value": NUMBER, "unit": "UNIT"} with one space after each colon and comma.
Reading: {"value": 155100, "unit": "ft³"}
